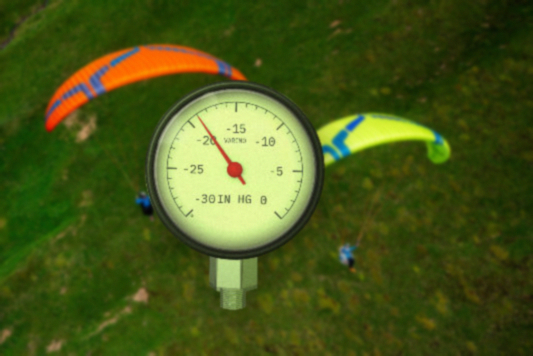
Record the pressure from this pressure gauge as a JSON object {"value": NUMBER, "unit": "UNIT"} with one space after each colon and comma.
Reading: {"value": -19, "unit": "inHg"}
